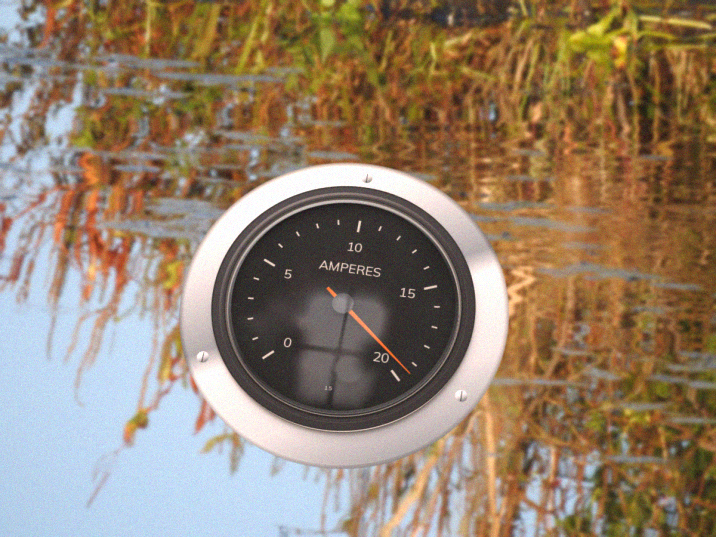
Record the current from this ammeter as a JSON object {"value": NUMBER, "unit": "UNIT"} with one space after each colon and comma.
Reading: {"value": 19.5, "unit": "A"}
